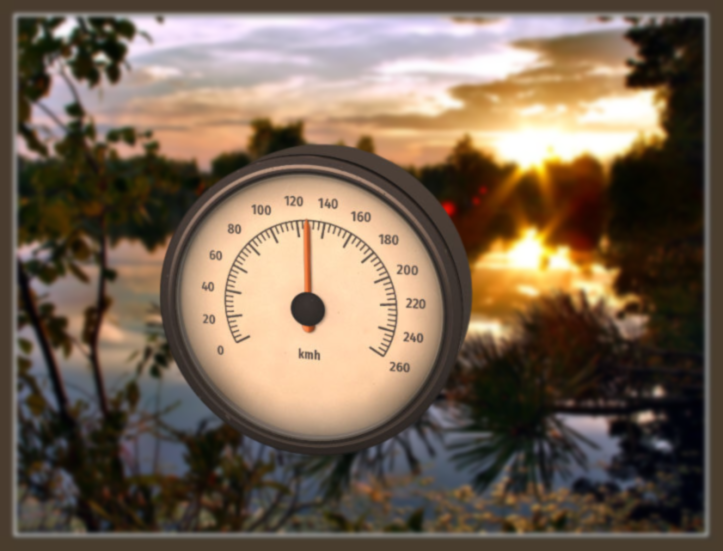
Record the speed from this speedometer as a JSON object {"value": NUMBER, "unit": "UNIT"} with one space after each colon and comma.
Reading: {"value": 128, "unit": "km/h"}
